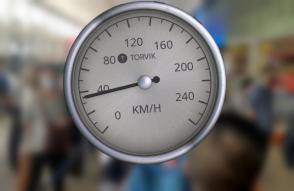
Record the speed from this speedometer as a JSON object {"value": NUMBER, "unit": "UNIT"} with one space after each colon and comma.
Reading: {"value": 35, "unit": "km/h"}
